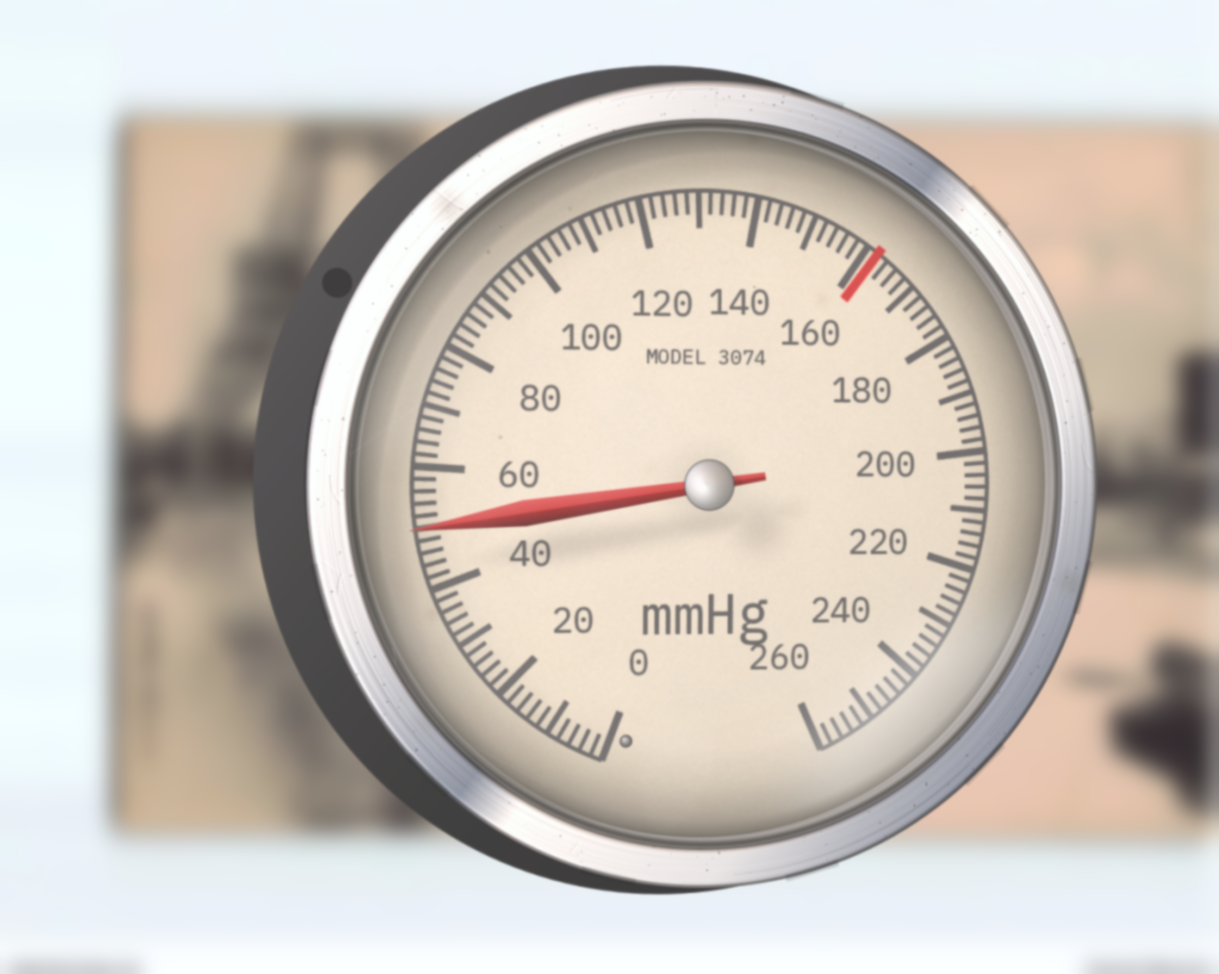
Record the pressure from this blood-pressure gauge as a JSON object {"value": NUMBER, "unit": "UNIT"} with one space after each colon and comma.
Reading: {"value": 50, "unit": "mmHg"}
